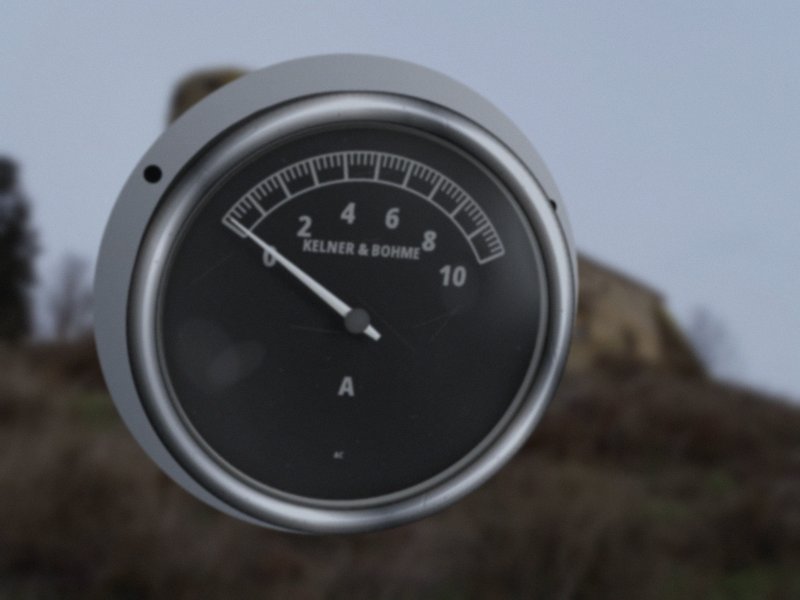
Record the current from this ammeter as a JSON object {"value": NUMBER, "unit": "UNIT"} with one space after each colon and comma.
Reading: {"value": 0.2, "unit": "A"}
